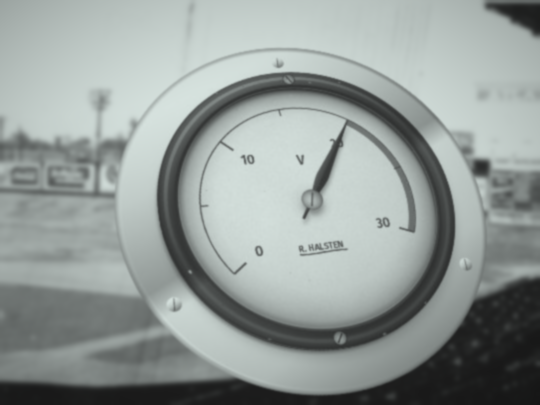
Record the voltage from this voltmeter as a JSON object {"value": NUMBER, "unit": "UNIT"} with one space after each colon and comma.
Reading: {"value": 20, "unit": "V"}
